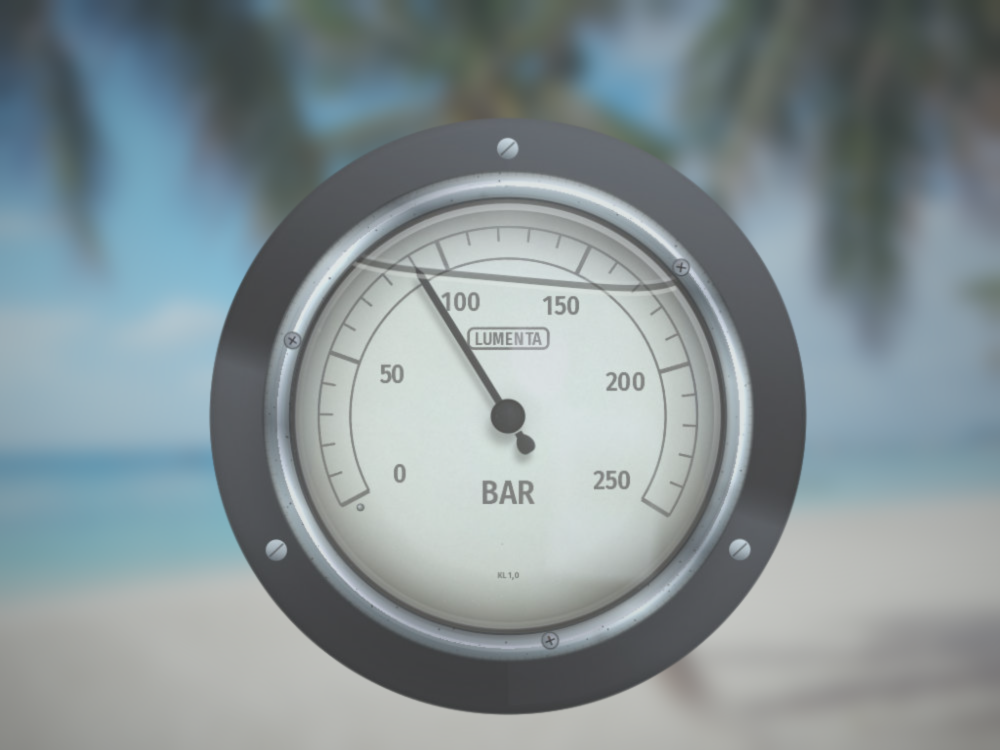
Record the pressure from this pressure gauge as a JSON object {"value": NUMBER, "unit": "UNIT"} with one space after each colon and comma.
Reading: {"value": 90, "unit": "bar"}
